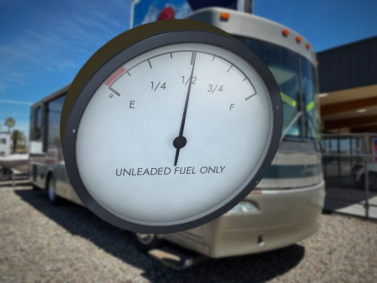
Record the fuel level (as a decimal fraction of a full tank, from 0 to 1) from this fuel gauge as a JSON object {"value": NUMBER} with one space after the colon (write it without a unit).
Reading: {"value": 0.5}
